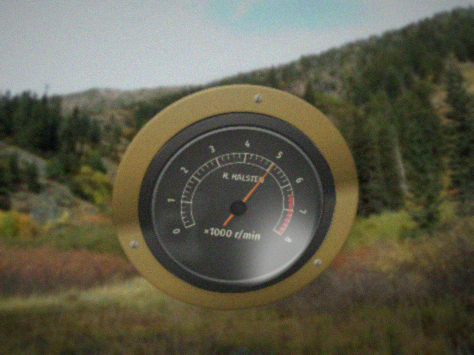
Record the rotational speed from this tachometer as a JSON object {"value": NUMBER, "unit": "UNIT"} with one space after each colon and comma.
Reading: {"value": 5000, "unit": "rpm"}
